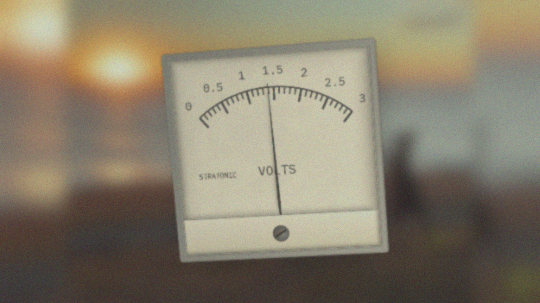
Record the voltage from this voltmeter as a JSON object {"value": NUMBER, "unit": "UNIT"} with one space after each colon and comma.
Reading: {"value": 1.4, "unit": "V"}
